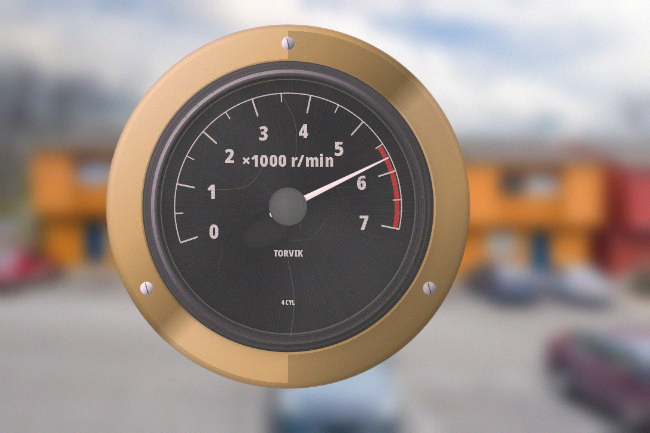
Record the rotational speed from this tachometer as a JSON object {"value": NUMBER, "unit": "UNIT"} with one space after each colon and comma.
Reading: {"value": 5750, "unit": "rpm"}
